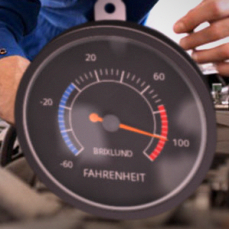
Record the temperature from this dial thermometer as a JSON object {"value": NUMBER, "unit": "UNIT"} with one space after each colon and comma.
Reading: {"value": 100, "unit": "°F"}
